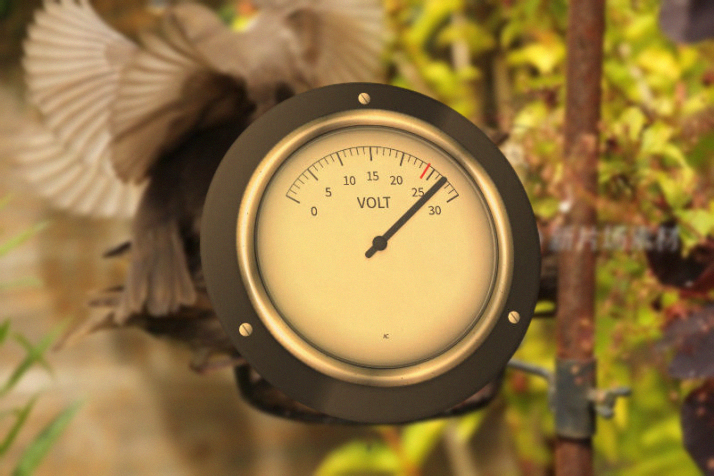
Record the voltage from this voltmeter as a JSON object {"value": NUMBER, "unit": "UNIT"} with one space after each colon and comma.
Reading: {"value": 27, "unit": "V"}
